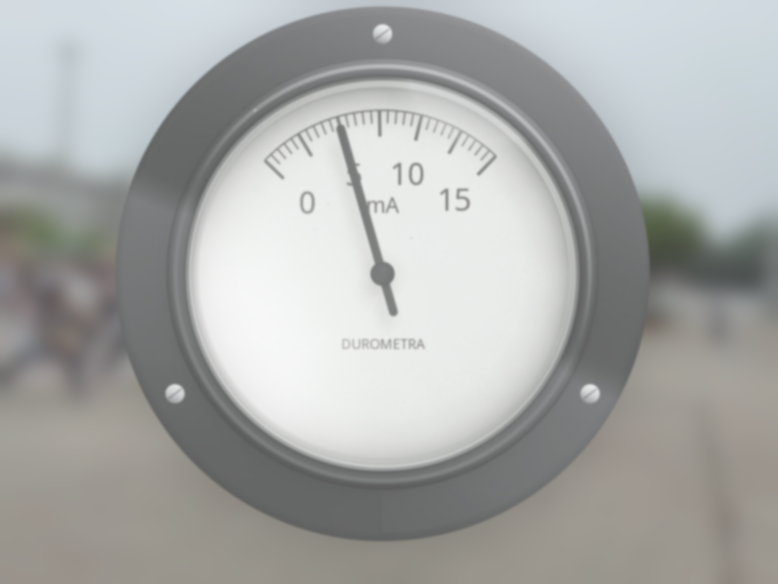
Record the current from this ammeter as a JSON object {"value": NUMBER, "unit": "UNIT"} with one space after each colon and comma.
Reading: {"value": 5, "unit": "mA"}
